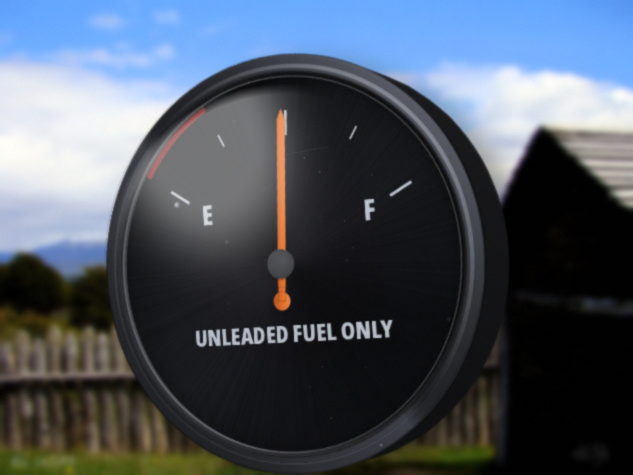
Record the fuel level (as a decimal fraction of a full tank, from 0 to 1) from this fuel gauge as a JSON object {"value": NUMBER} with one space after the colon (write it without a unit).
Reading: {"value": 0.5}
